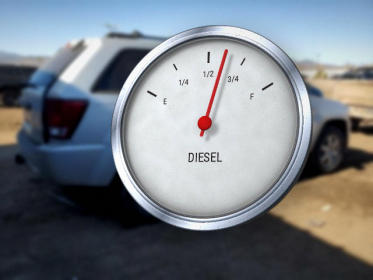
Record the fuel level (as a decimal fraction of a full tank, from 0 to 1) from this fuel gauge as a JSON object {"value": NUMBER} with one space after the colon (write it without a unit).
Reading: {"value": 0.625}
